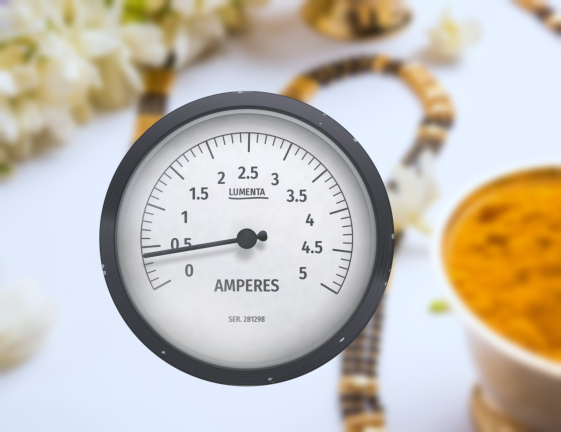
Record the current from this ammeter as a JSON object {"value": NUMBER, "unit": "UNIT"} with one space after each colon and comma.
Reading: {"value": 0.4, "unit": "A"}
